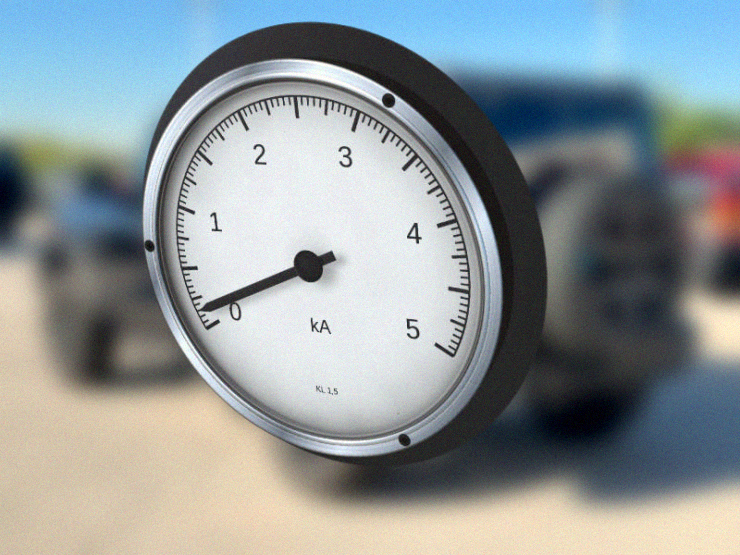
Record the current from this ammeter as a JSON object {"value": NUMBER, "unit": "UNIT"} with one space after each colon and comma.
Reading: {"value": 0.15, "unit": "kA"}
